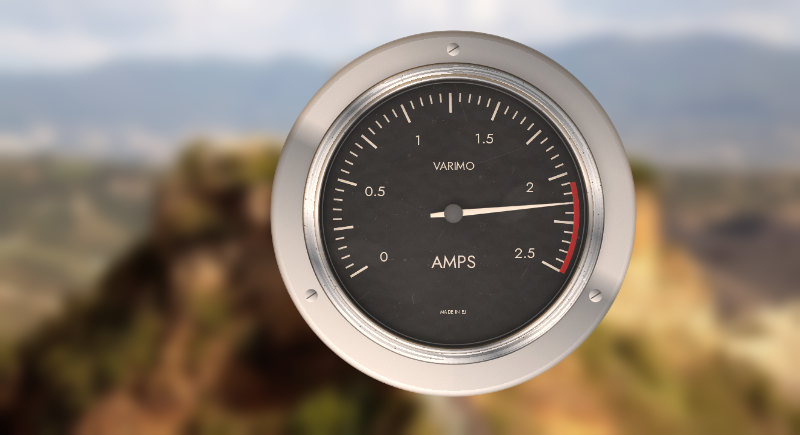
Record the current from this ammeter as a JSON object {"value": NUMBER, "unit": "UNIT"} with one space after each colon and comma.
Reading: {"value": 2.15, "unit": "A"}
